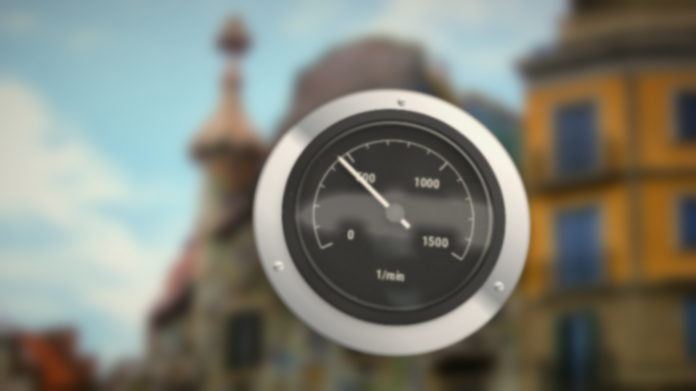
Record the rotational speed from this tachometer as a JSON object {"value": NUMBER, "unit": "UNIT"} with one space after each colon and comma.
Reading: {"value": 450, "unit": "rpm"}
